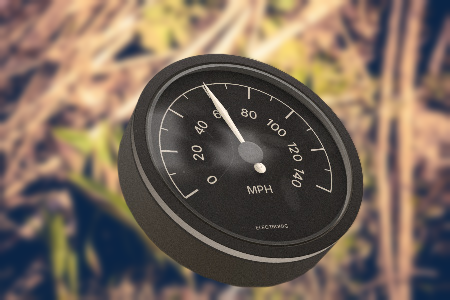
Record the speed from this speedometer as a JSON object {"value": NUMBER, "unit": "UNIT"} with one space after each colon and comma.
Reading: {"value": 60, "unit": "mph"}
